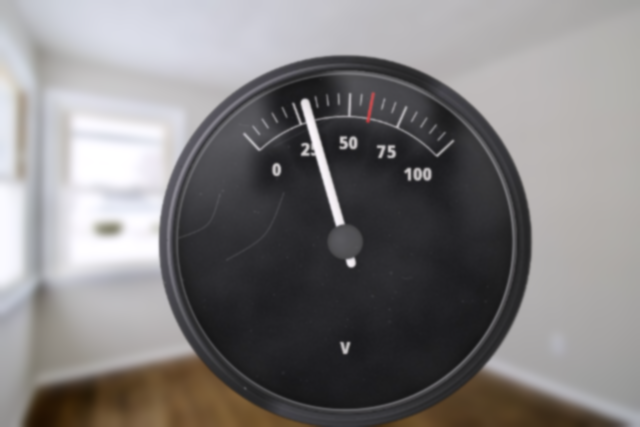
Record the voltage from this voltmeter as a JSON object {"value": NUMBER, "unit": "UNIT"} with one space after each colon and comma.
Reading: {"value": 30, "unit": "V"}
